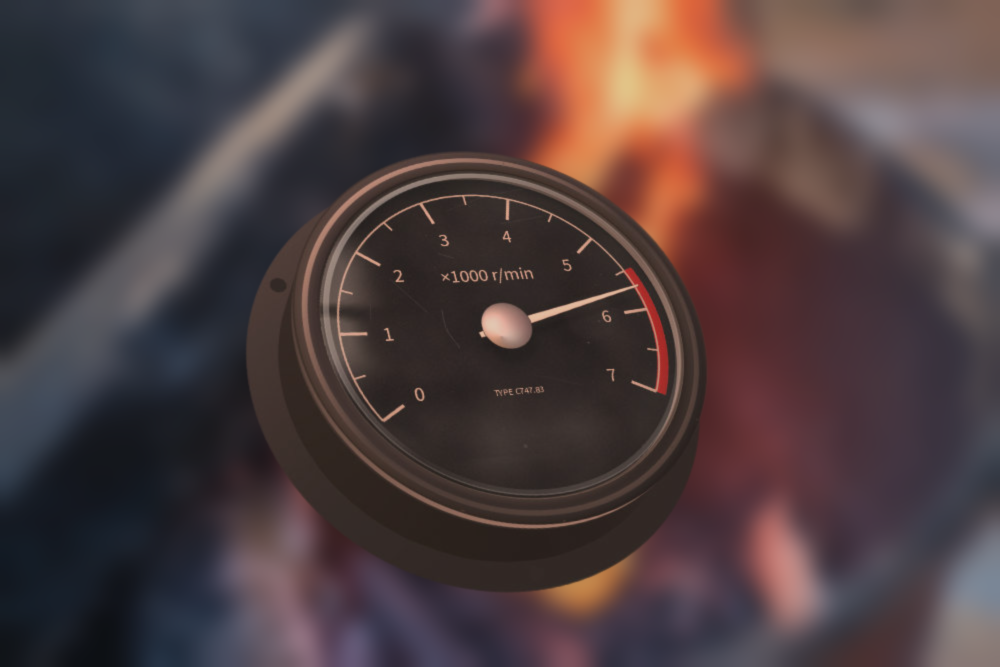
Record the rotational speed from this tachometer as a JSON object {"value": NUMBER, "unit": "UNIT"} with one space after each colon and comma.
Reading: {"value": 5750, "unit": "rpm"}
